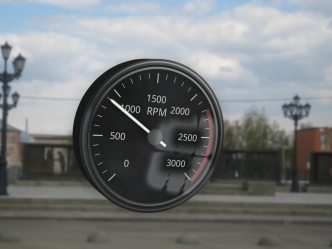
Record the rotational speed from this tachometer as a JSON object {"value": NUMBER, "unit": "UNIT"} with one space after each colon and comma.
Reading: {"value": 900, "unit": "rpm"}
